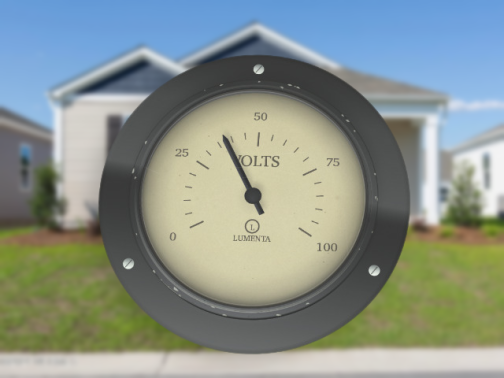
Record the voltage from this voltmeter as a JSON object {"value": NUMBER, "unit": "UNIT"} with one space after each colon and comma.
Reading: {"value": 37.5, "unit": "V"}
